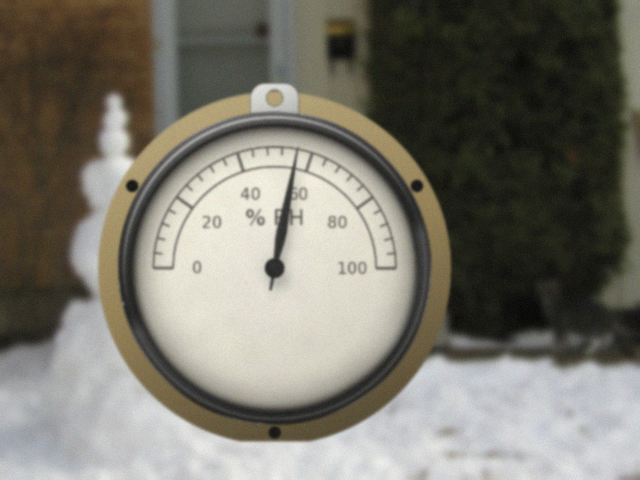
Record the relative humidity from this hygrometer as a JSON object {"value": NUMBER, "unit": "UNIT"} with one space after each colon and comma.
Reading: {"value": 56, "unit": "%"}
